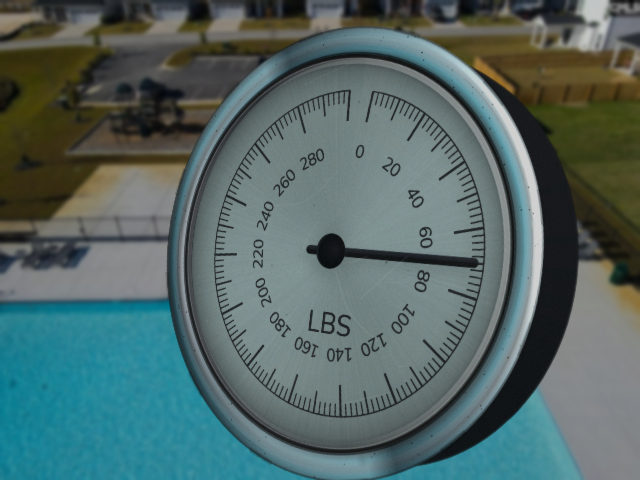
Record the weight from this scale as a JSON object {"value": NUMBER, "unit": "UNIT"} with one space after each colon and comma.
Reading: {"value": 70, "unit": "lb"}
